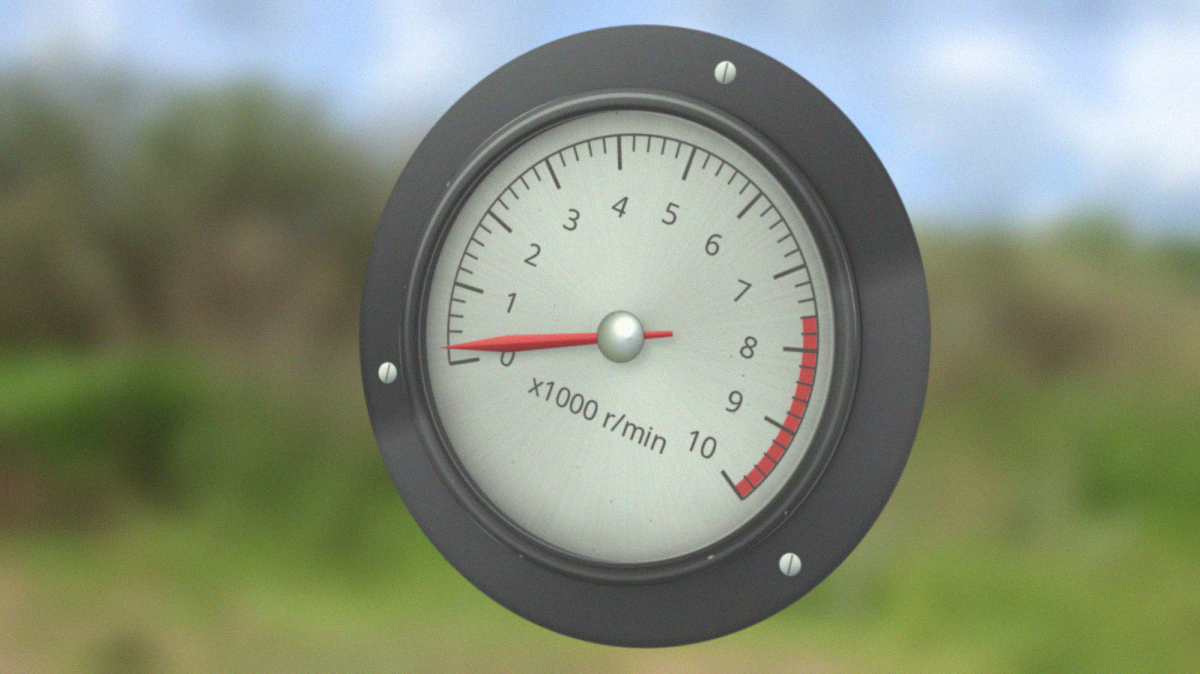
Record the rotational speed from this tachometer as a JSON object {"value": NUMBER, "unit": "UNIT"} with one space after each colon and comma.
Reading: {"value": 200, "unit": "rpm"}
